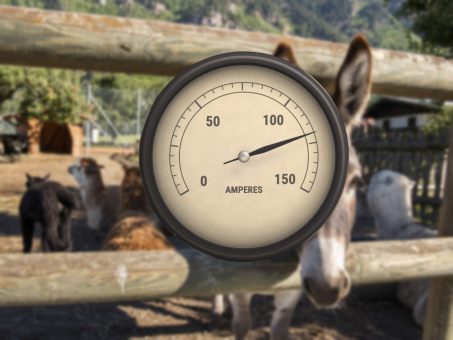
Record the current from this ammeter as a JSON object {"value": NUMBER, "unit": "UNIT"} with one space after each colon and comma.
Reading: {"value": 120, "unit": "A"}
